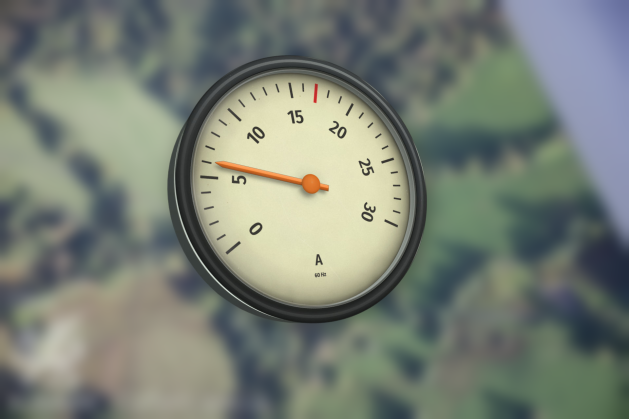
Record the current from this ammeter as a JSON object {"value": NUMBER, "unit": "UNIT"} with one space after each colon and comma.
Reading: {"value": 6, "unit": "A"}
